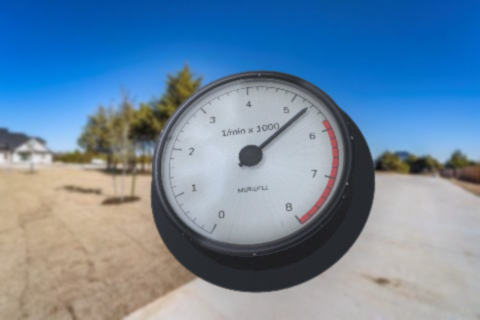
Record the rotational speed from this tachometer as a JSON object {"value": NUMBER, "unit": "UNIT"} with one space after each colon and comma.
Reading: {"value": 5400, "unit": "rpm"}
